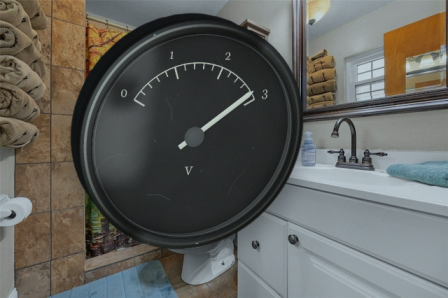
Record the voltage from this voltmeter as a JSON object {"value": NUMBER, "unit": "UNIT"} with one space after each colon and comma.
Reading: {"value": 2.8, "unit": "V"}
